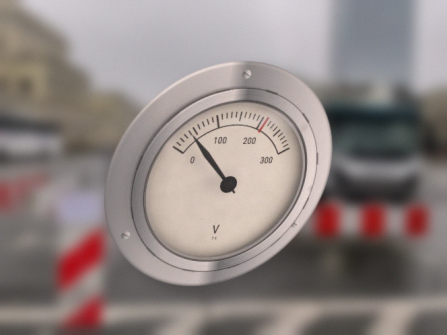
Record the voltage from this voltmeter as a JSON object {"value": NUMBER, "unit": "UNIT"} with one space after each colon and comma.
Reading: {"value": 40, "unit": "V"}
